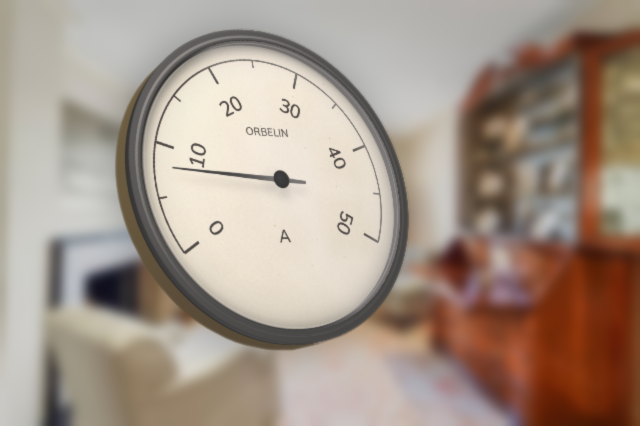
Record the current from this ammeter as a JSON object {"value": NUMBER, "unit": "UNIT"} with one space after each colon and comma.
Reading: {"value": 7.5, "unit": "A"}
